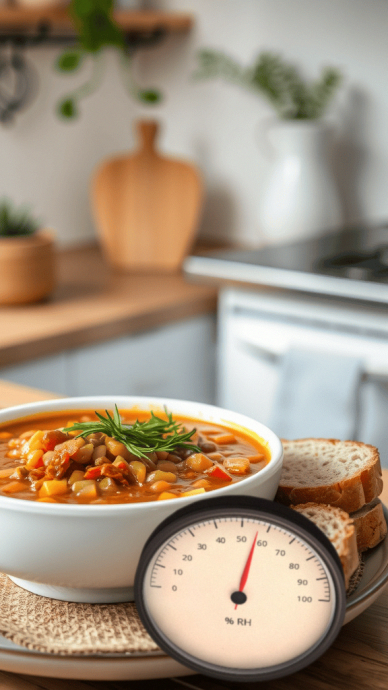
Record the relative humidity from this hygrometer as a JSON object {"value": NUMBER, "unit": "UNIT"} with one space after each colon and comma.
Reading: {"value": 56, "unit": "%"}
